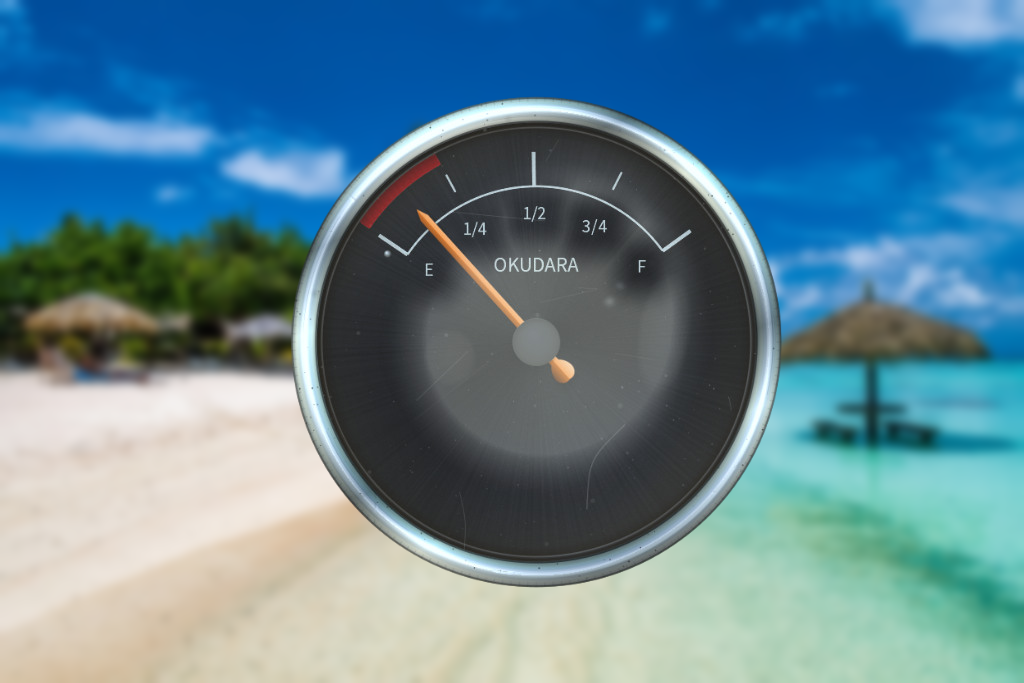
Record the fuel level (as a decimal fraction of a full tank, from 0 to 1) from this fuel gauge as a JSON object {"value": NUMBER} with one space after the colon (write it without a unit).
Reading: {"value": 0.125}
